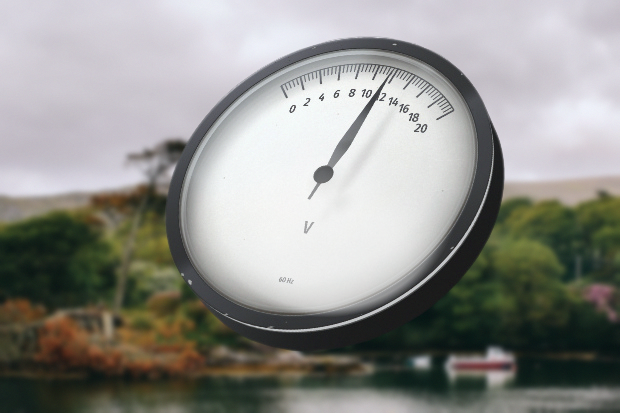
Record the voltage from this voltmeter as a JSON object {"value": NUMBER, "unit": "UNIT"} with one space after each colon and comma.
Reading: {"value": 12, "unit": "V"}
